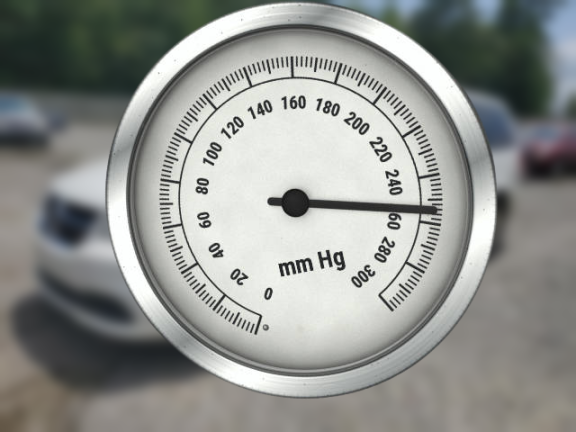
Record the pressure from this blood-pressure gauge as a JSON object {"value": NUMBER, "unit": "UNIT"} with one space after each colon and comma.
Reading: {"value": 254, "unit": "mmHg"}
